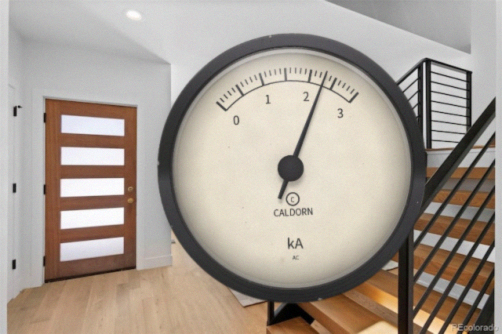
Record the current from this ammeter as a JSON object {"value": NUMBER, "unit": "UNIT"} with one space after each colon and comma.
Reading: {"value": 2.3, "unit": "kA"}
